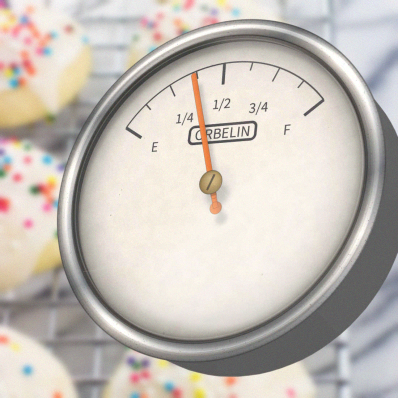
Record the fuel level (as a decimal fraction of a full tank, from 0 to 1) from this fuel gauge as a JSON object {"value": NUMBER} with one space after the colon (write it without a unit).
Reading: {"value": 0.375}
